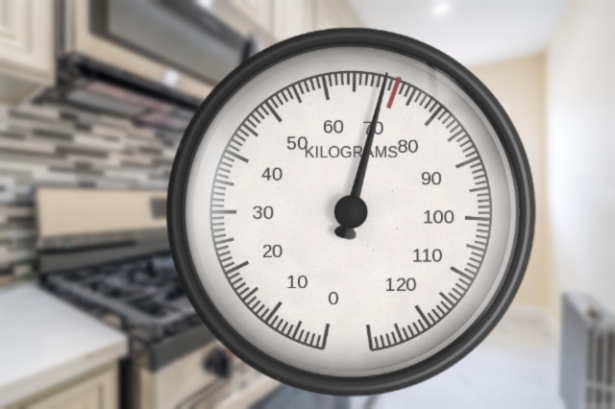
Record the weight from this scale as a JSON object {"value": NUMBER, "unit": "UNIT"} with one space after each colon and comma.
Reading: {"value": 70, "unit": "kg"}
